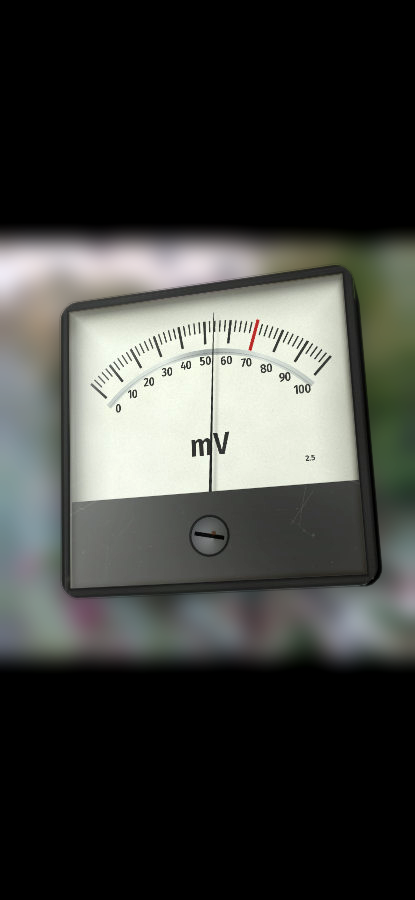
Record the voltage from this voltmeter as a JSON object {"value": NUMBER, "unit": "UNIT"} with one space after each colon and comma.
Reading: {"value": 54, "unit": "mV"}
